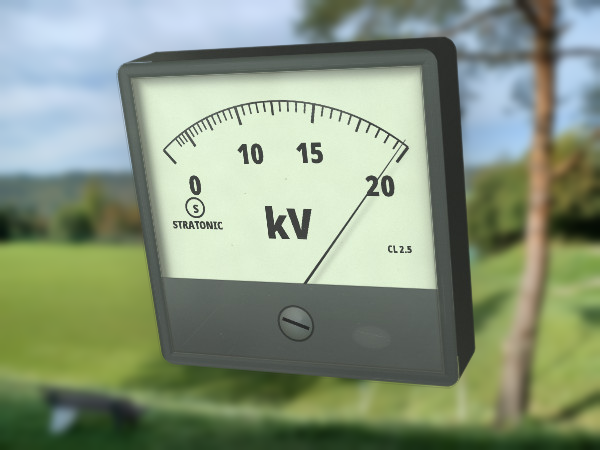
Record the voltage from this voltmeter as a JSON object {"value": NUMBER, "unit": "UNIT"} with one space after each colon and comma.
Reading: {"value": 19.75, "unit": "kV"}
